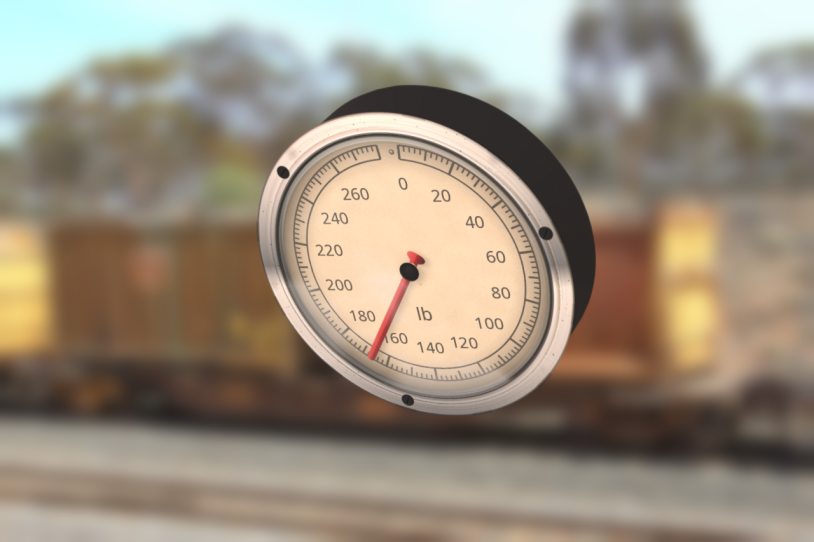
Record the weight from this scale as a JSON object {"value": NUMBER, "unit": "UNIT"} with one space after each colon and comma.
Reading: {"value": 166, "unit": "lb"}
